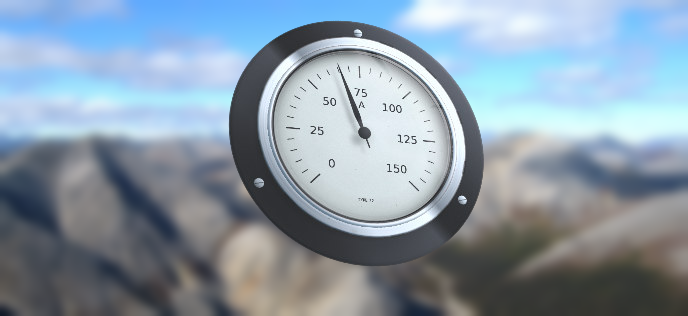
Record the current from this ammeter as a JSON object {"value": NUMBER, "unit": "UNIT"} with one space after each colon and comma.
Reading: {"value": 65, "unit": "A"}
